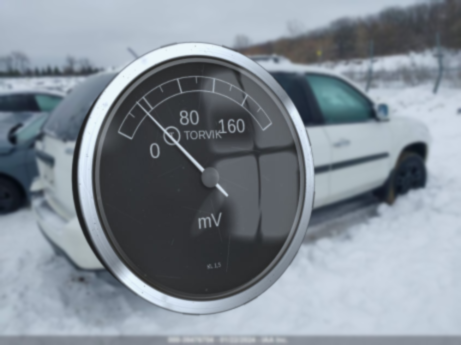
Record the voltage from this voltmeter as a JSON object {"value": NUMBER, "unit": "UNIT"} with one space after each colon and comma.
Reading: {"value": 30, "unit": "mV"}
